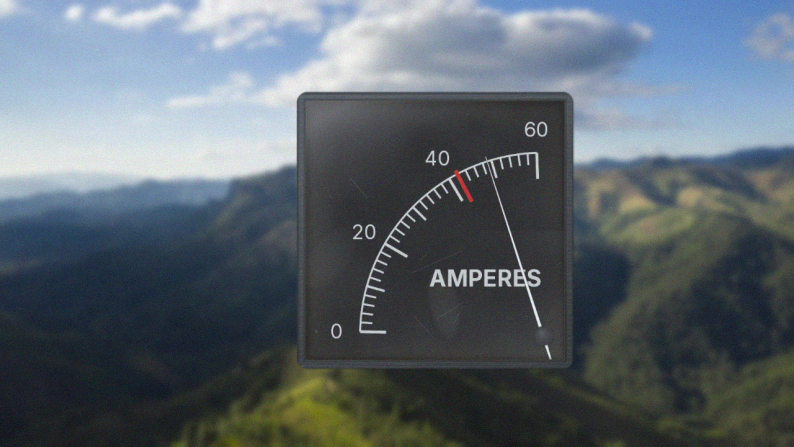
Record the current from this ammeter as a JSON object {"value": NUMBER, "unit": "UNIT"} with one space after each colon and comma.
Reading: {"value": 49, "unit": "A"}
